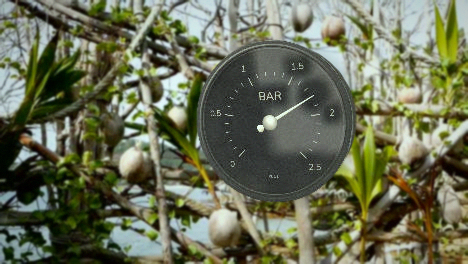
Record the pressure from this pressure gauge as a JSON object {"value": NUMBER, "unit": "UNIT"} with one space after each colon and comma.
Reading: {"value": 1.8, "unit": "bar"}
